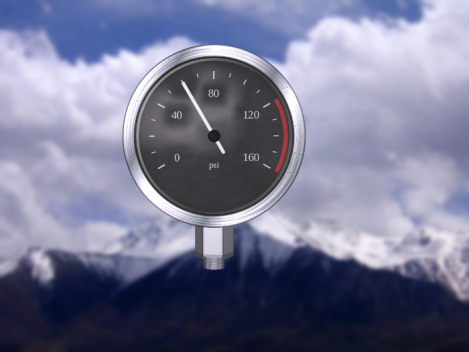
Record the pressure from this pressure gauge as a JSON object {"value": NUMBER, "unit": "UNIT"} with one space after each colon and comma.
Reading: {"value": 60, "unit": "psi"}
